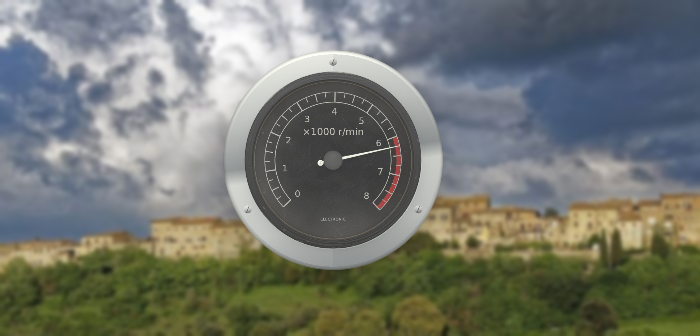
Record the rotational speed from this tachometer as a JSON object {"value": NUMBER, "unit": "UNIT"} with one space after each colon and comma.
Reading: {"value": 6250, "unit": "rpm"}
